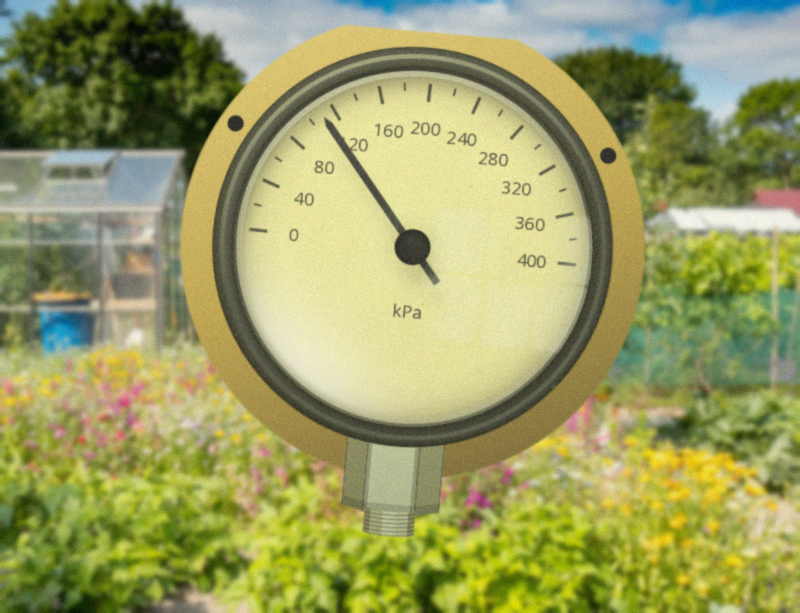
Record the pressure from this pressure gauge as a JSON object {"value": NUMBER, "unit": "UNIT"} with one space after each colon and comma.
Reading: {"value": 110, "unit": "kPa"}
